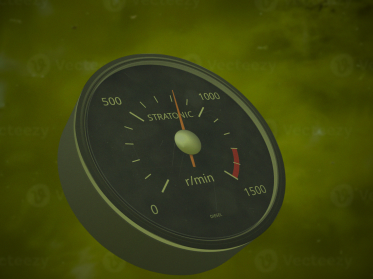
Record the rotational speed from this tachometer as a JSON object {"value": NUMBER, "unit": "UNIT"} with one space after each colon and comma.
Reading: {"value": 800, "unit": "rpm"}
